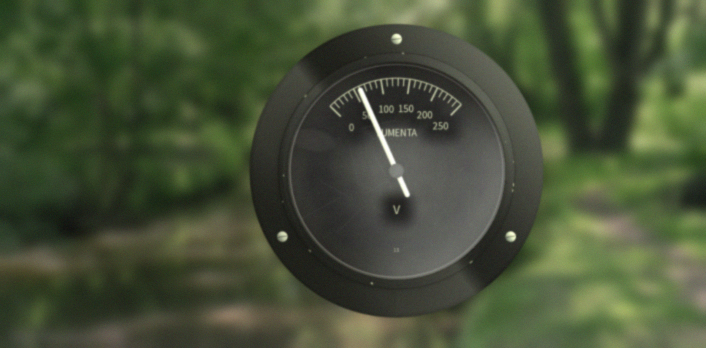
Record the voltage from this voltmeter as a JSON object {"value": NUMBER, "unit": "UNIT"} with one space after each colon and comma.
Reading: {"value": 60, "unit": "V"}
